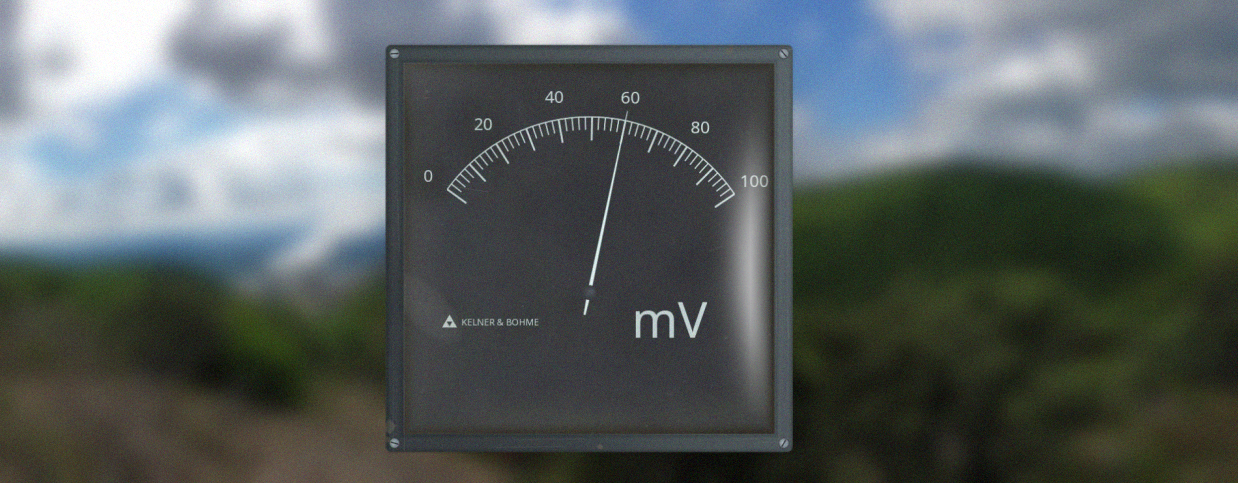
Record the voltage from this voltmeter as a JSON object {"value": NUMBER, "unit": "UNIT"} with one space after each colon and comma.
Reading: {"value": 60, "unit": "mV"}
